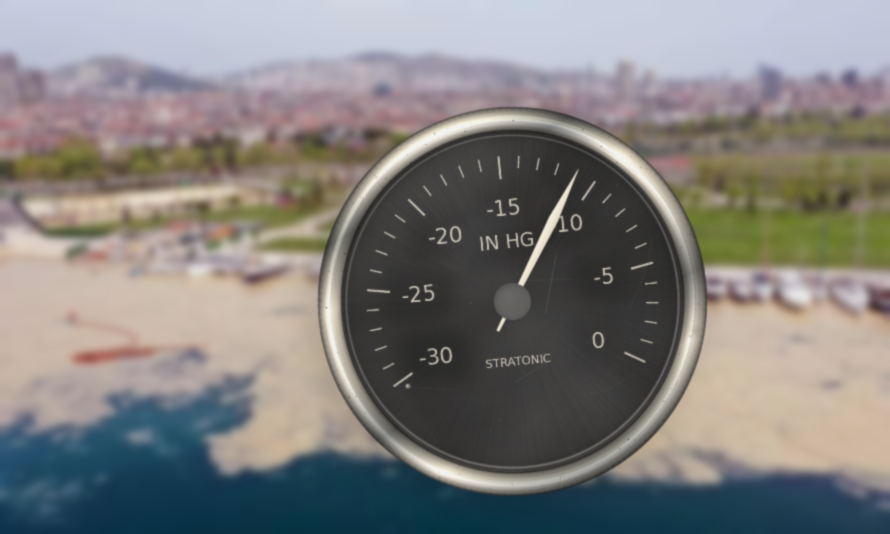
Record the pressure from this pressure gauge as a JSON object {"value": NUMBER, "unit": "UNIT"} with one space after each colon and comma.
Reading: {"value": -11, "unit": "inHg"}
